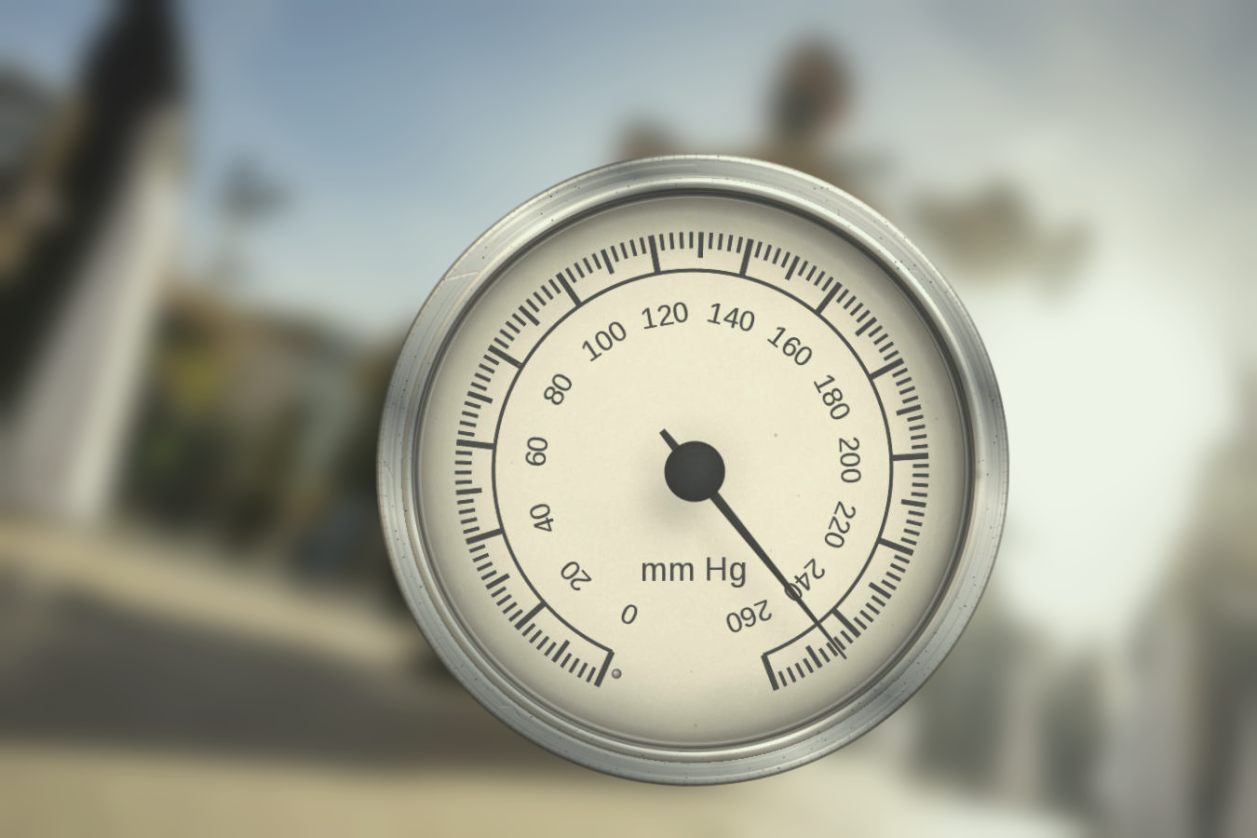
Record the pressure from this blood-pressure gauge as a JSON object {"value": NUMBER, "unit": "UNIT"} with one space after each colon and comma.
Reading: {"value": 245, "unit": "mmHg"}
